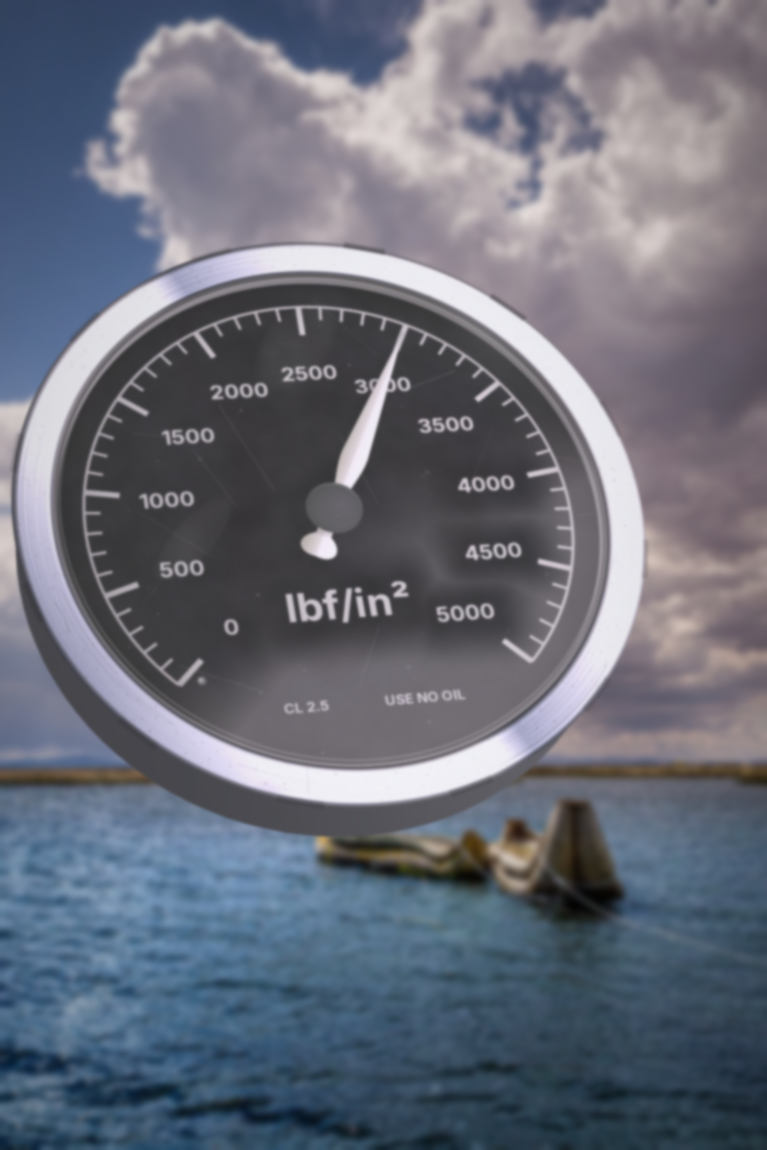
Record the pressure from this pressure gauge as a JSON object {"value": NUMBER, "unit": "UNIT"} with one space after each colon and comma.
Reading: {"value": 3000, "unit": "psi"}
